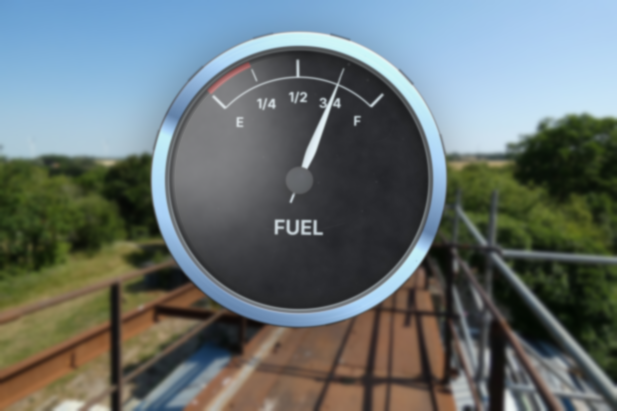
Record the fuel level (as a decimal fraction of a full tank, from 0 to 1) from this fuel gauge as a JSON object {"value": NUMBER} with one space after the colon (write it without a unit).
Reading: {"value": 0.75}
